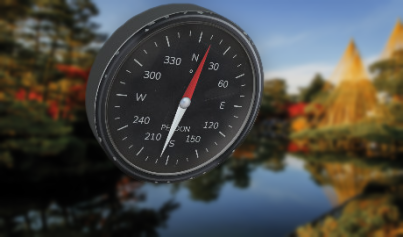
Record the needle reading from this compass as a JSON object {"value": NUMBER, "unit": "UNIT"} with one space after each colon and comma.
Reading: {"value": 10, "unit": "°"}
